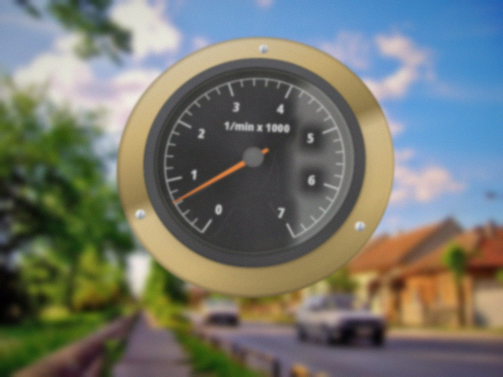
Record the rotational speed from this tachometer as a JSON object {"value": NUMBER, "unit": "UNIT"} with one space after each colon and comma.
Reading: {"value": 600, "unit": "rpm"}
